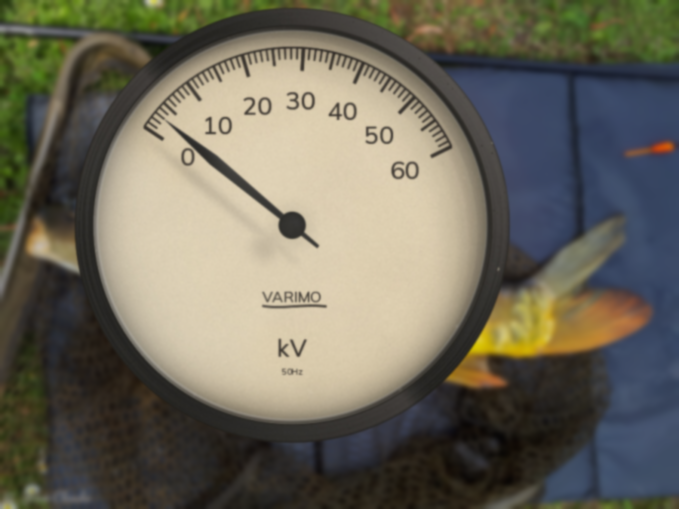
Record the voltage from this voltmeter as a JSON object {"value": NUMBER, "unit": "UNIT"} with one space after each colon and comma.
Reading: {"value": 3, "unit": "kV"}
